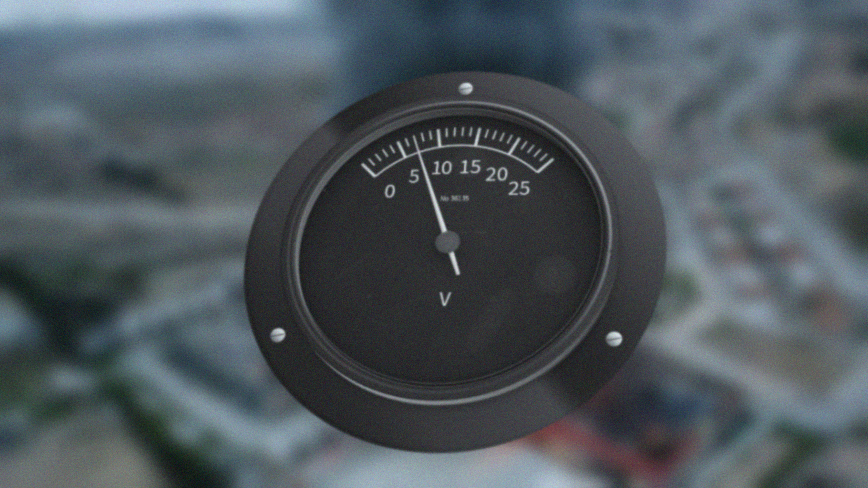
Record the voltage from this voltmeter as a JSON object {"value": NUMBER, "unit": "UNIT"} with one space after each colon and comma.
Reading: {"value": 7, "unit": "V"}
